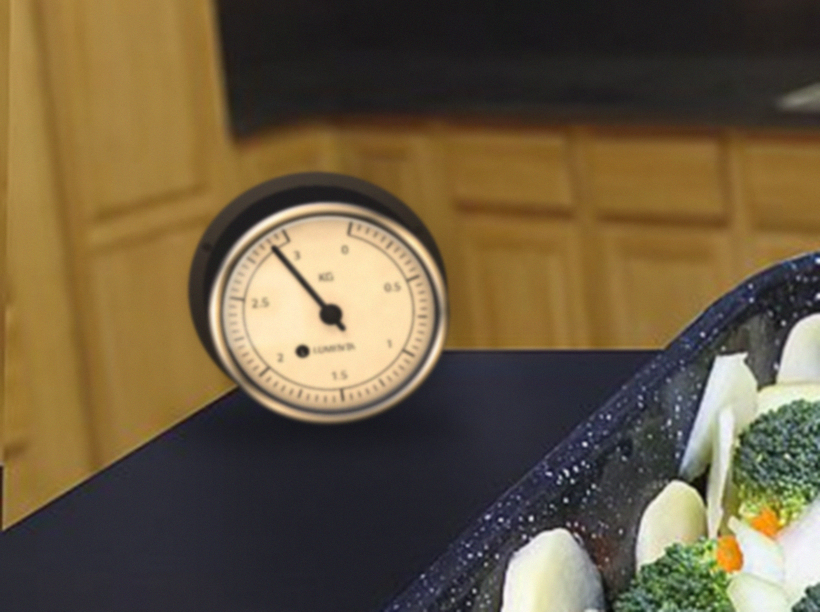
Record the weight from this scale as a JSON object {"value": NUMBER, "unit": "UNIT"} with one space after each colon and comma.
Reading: {"value": 2.9, "unit": "kg"}
